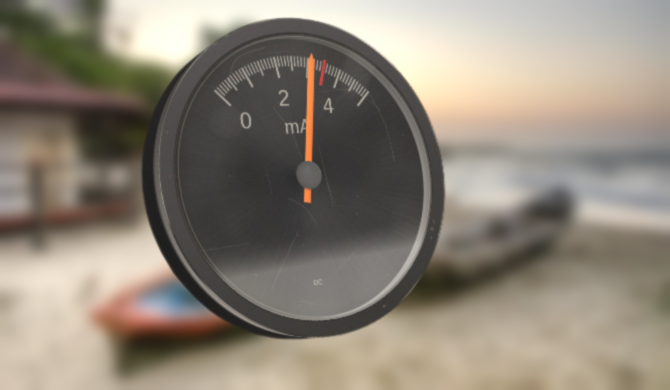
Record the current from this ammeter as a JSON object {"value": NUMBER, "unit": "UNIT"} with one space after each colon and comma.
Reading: {"value": 3, "unit": "mA"}
